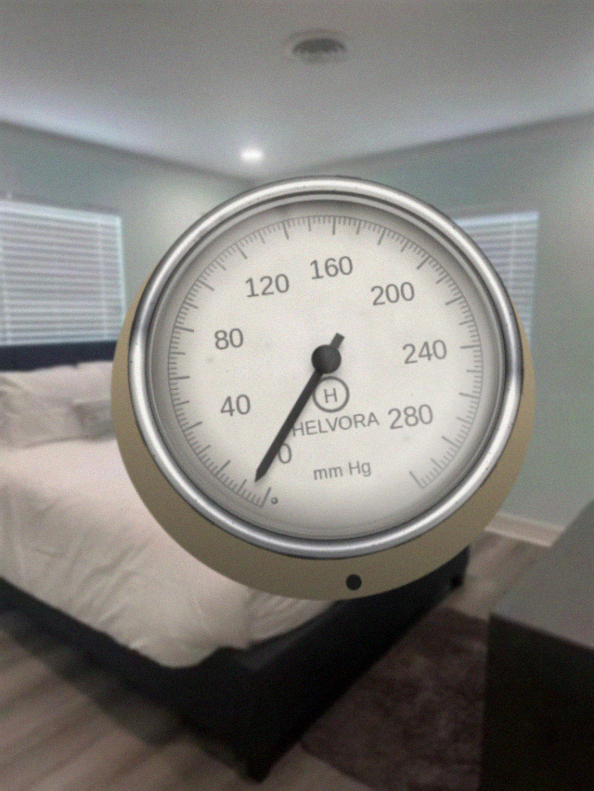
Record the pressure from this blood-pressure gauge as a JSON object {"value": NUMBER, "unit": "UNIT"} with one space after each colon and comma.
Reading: {"value": 6, "unit": "mmHg"}
